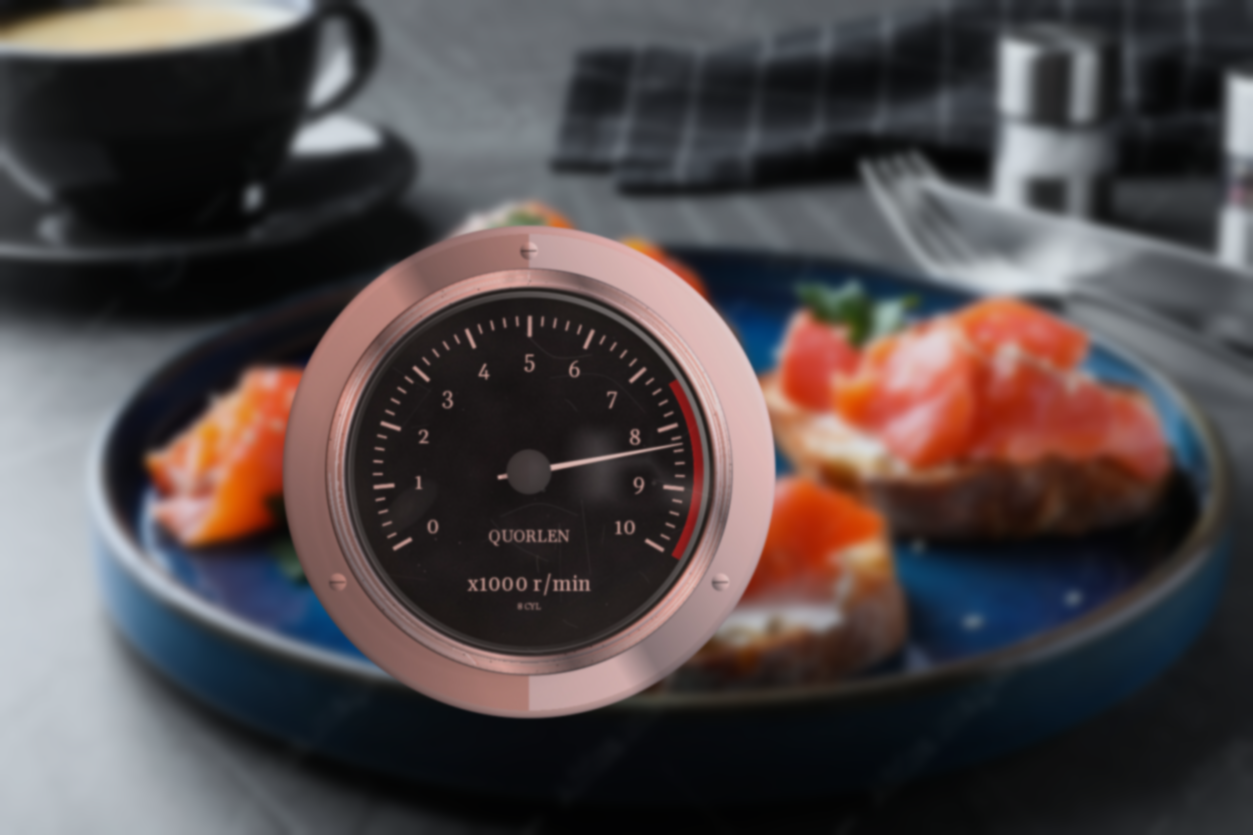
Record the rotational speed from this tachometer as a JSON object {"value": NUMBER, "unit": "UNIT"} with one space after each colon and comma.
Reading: {"value": 8300, "unit": "rpm"}
